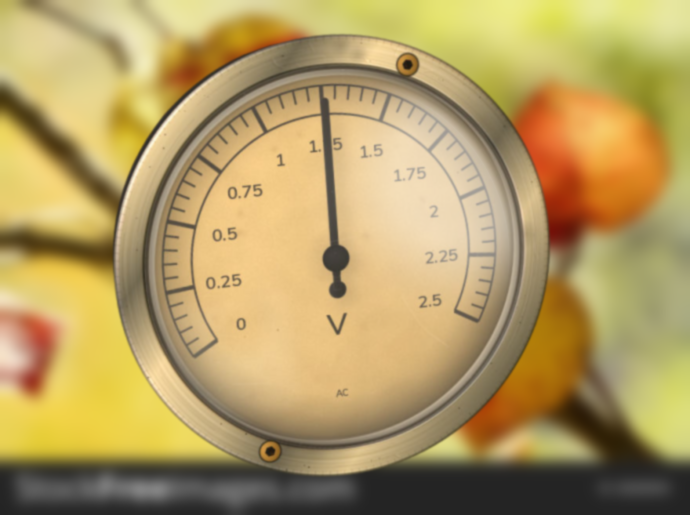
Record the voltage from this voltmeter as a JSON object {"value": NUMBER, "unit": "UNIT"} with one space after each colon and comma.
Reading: {"value": 1.25, "unit": "V"}
